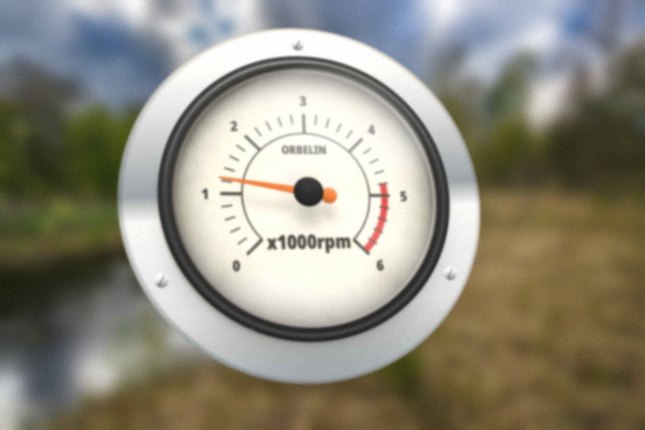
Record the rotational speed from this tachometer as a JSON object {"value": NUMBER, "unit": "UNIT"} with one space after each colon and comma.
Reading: {"value": 1200, "unit": "rpm"}
